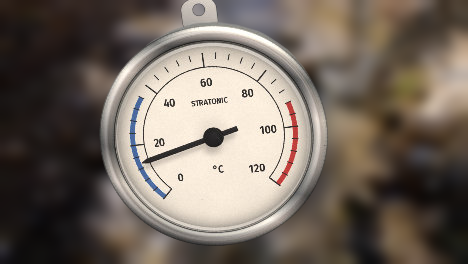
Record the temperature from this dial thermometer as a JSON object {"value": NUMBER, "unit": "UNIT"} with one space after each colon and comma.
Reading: {"value": 14, "unit": "°C"}
